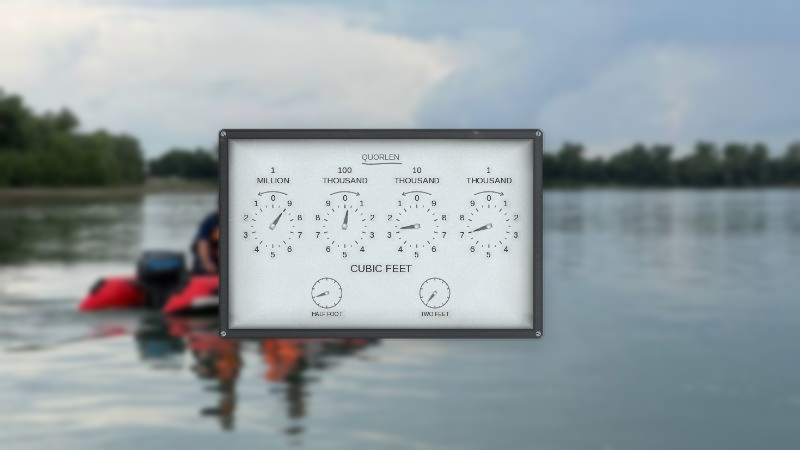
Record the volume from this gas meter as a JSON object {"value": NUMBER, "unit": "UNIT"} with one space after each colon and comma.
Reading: {"value": 902700, "unit": "ft³"}
